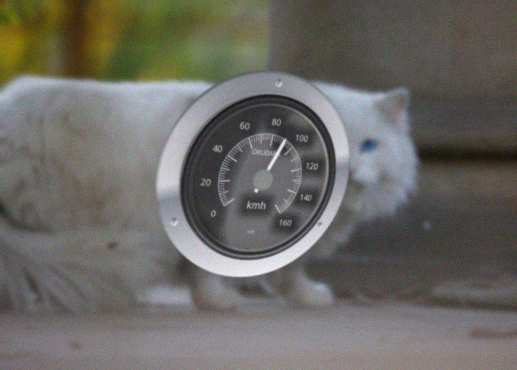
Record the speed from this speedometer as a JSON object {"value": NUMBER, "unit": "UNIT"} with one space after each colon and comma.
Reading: {"value": 90, "unit": "km/h"}
